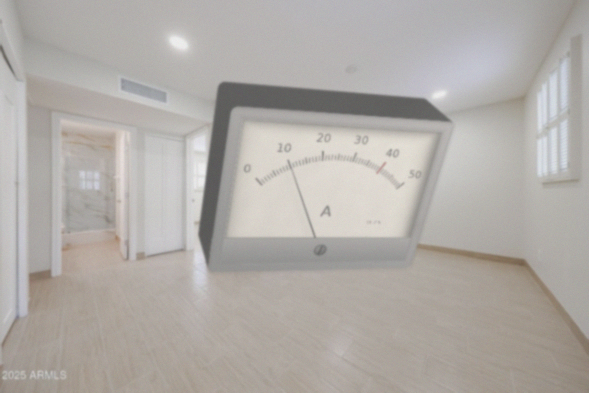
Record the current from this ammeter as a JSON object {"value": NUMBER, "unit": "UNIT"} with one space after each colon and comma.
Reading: {"value": 10, "unit": "A"}
